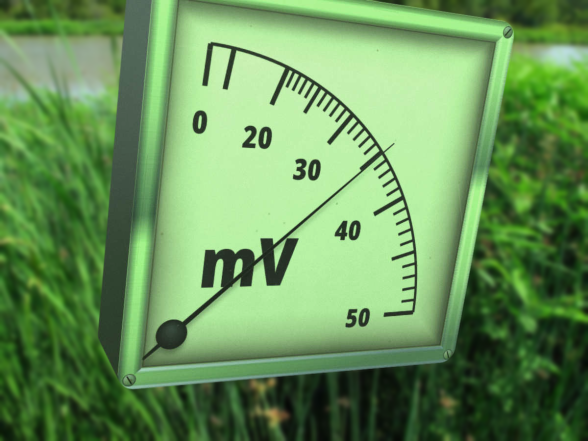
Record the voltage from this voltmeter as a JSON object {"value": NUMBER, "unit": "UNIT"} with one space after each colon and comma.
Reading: {"value": 35, "unit": "mV"}
